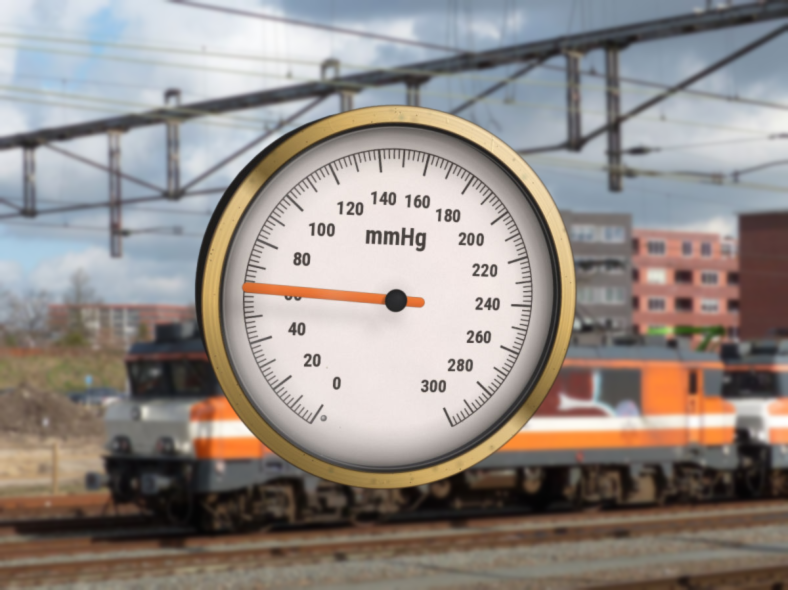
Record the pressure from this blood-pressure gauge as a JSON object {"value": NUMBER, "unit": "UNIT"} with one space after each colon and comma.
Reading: {"value": 62, "unit": "mmHg"}
